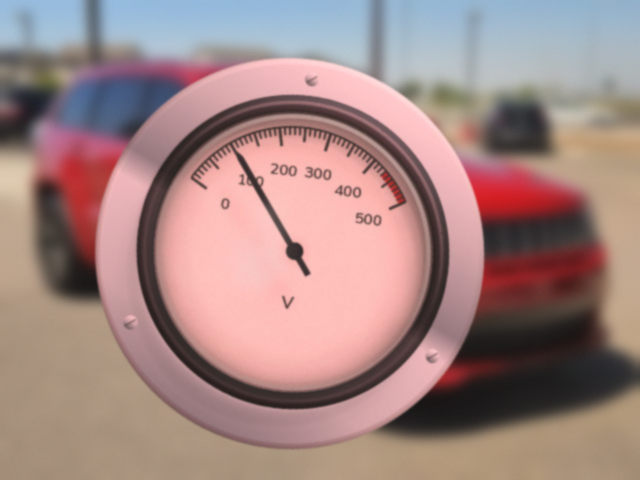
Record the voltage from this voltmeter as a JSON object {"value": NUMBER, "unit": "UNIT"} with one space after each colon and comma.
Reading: {"value": 100, "unit": "V"}
